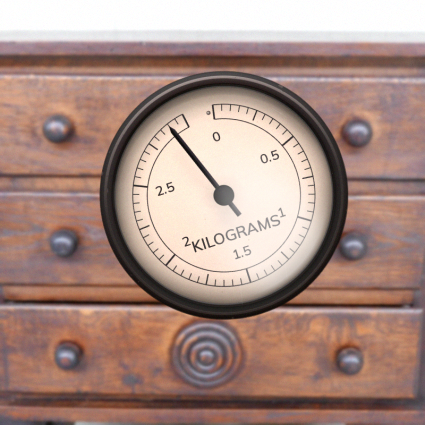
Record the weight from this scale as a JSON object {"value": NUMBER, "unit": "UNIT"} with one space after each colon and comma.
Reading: {"value": 2.9, "unit": "kg"}
